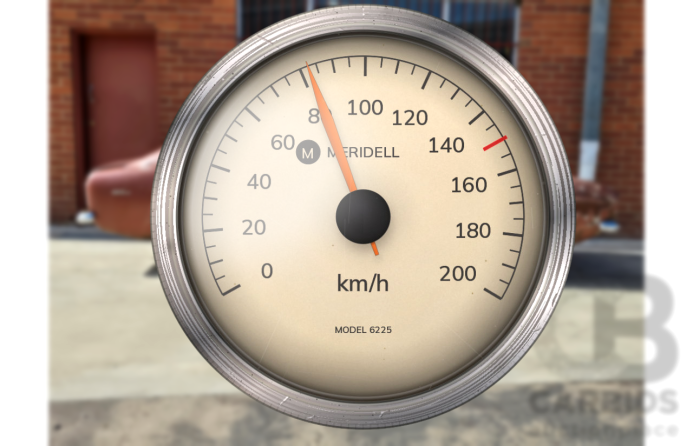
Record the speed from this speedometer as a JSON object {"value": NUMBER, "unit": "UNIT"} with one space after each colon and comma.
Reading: {"value": 82.5, "unit": "km/h"}
